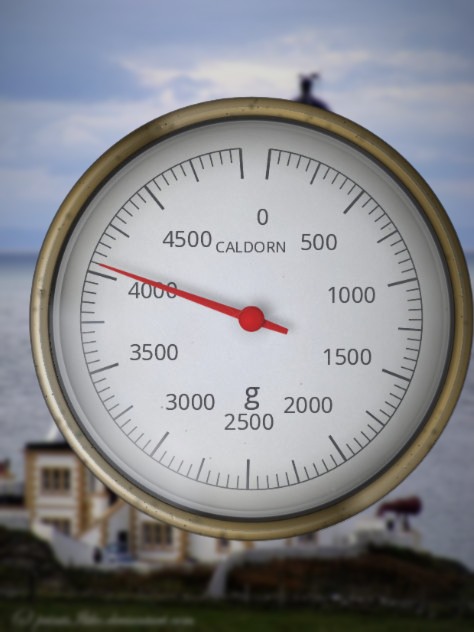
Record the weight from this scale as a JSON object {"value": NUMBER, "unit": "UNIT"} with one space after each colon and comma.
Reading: {"value": 4050, "unit": "g"}
